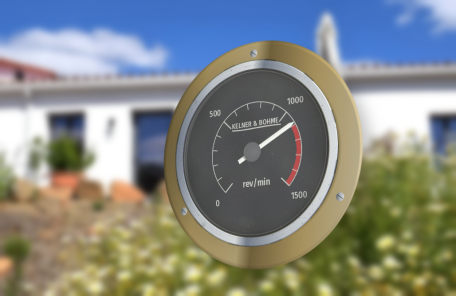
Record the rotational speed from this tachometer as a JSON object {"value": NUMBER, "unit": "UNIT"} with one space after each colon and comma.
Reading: {"value": 1100, "unit": "rpm"}
